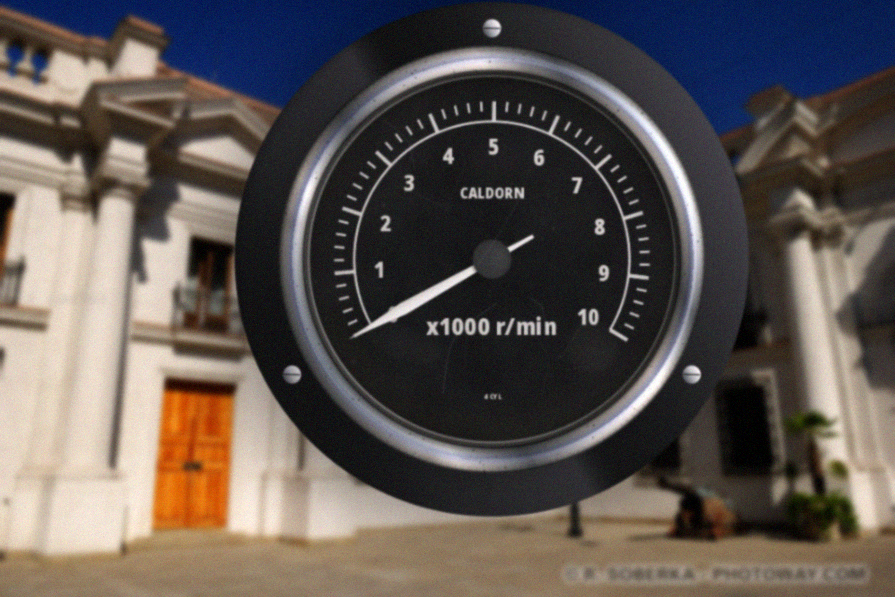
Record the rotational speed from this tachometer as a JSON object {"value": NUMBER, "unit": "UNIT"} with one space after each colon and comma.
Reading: {"value": 0, "unit": "rpm"}
